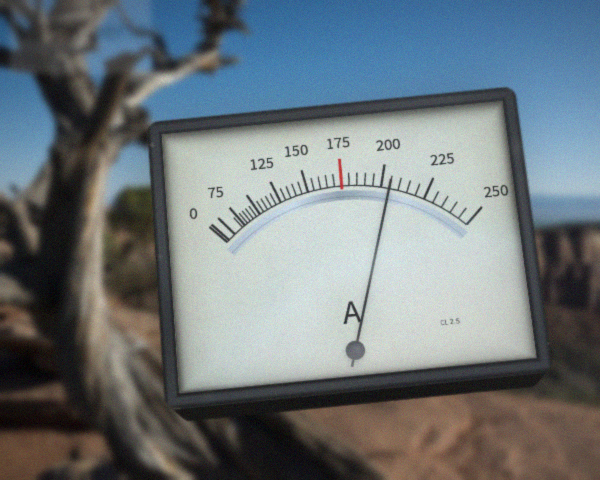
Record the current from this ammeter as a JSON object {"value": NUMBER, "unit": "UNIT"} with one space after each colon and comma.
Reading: {"value": 205, "unit": "A"}
